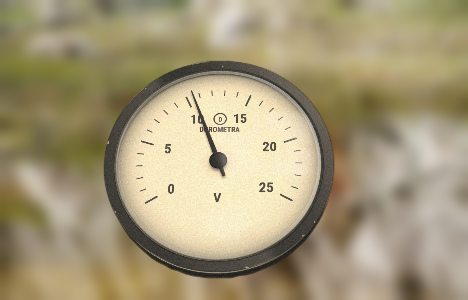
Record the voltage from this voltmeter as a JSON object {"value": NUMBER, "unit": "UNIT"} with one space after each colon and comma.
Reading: {"value": 10.5, "unit": "V"}
